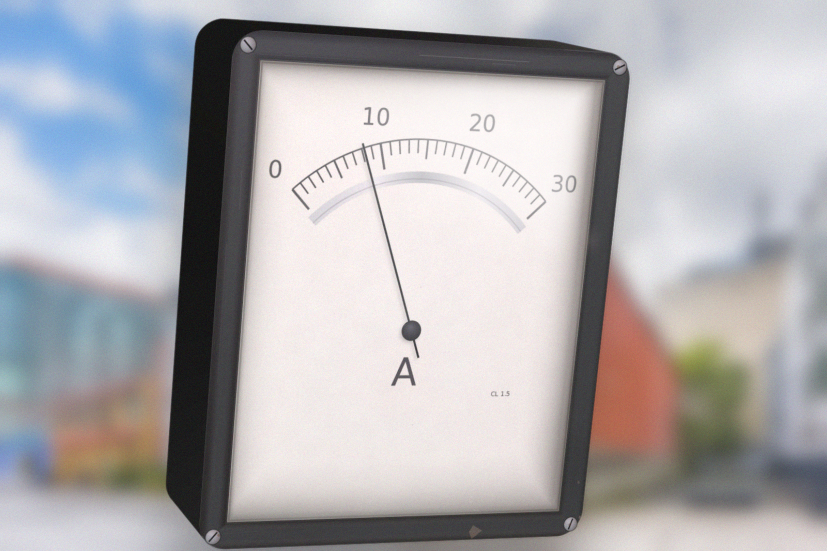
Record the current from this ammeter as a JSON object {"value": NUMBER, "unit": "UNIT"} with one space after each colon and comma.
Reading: {"value": 8, "unit": "A"}
